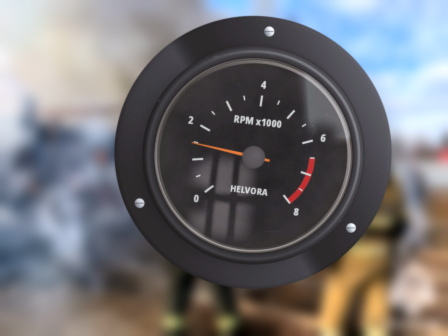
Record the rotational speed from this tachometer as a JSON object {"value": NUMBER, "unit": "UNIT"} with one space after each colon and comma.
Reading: {"value": 1500, "unit": "rpm"}
